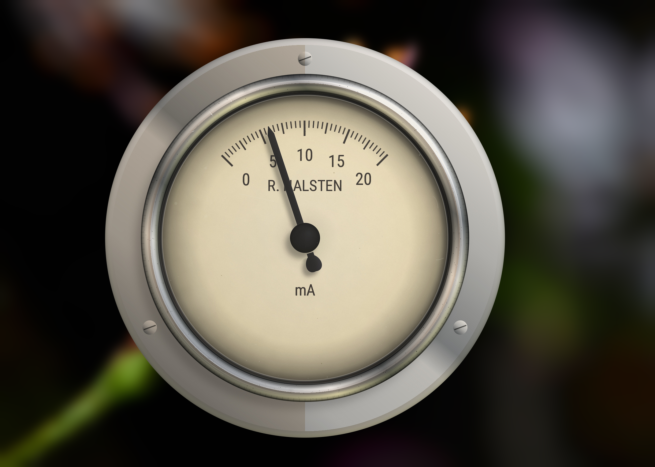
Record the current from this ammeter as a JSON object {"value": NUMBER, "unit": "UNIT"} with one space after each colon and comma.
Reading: {"value": 6, "unit": "mA"}
